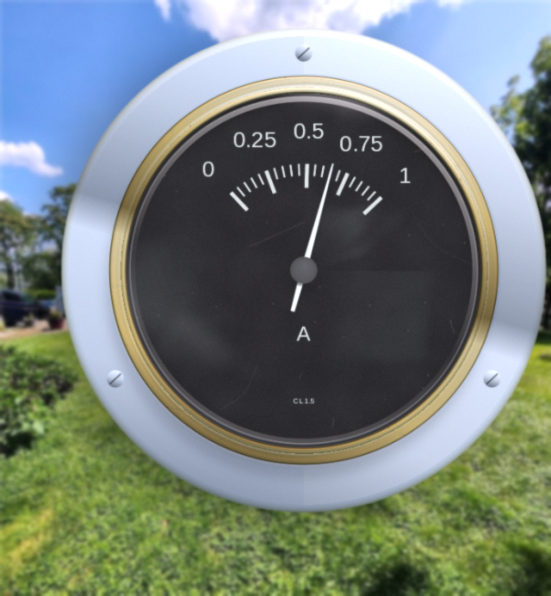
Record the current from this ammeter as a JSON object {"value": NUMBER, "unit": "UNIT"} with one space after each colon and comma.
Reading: {"value": 0.65, "unit": "A"}
